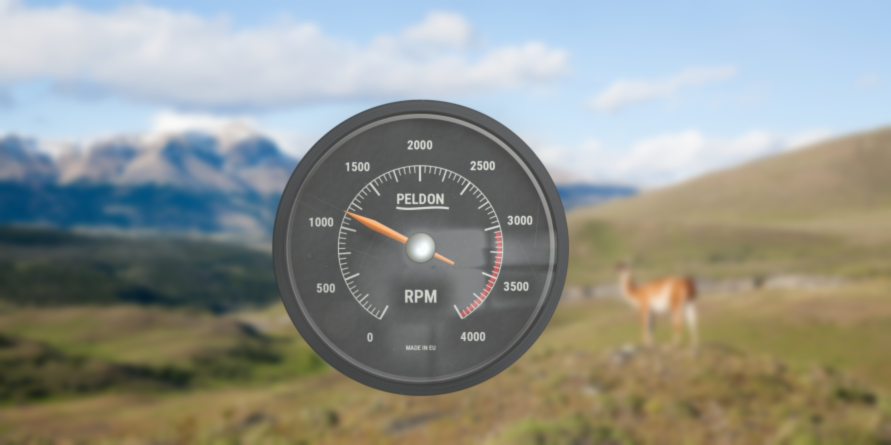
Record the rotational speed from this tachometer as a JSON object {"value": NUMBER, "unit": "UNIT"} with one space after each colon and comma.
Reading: {"value": 1150, "unit": "rpm"}
